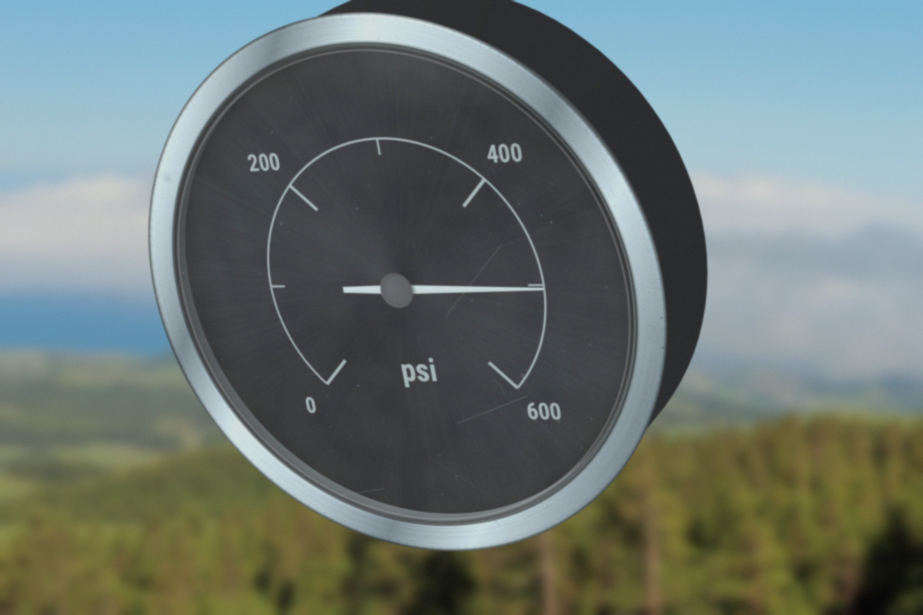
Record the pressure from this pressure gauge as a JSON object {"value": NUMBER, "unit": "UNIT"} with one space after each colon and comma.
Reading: {"value": 500, "unit": "psi"}
